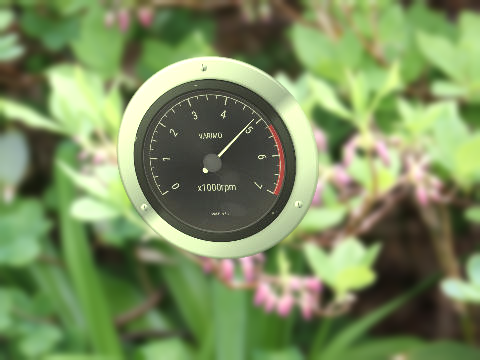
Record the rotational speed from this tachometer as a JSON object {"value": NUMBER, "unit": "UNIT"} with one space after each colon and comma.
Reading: {"value": 4875, "unit": "rpm"}
